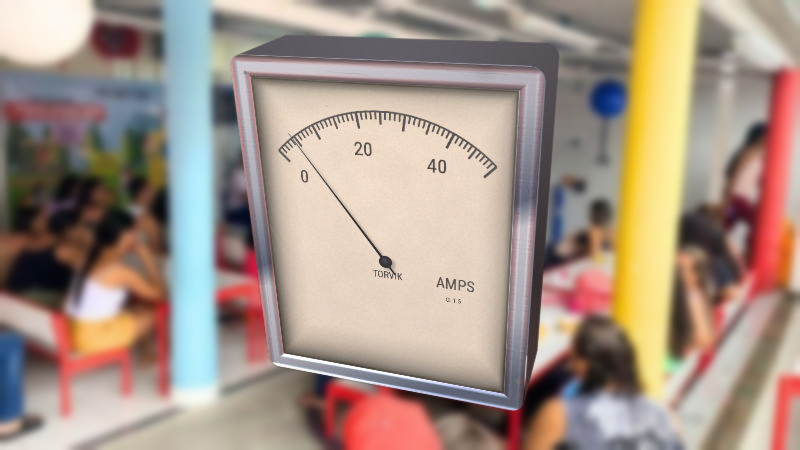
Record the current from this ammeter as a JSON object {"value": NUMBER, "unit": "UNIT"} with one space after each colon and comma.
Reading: {"value": 5, "unit": "A"}
